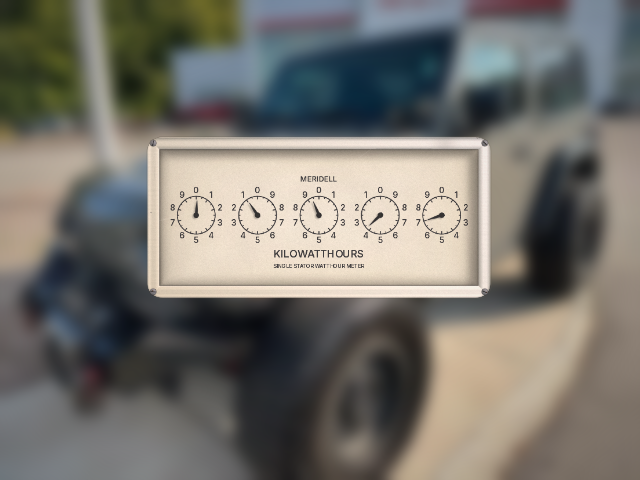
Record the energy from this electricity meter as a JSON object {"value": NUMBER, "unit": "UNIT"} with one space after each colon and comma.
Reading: {"value": 937, "unit": "kWh"}
